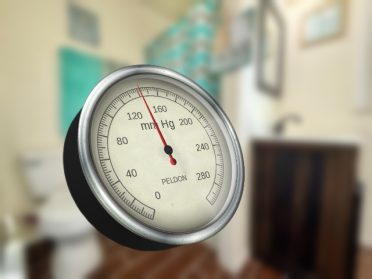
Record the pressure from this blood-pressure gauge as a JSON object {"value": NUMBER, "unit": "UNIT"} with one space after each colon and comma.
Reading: {"value": 140, "unit": "mmHg"}
